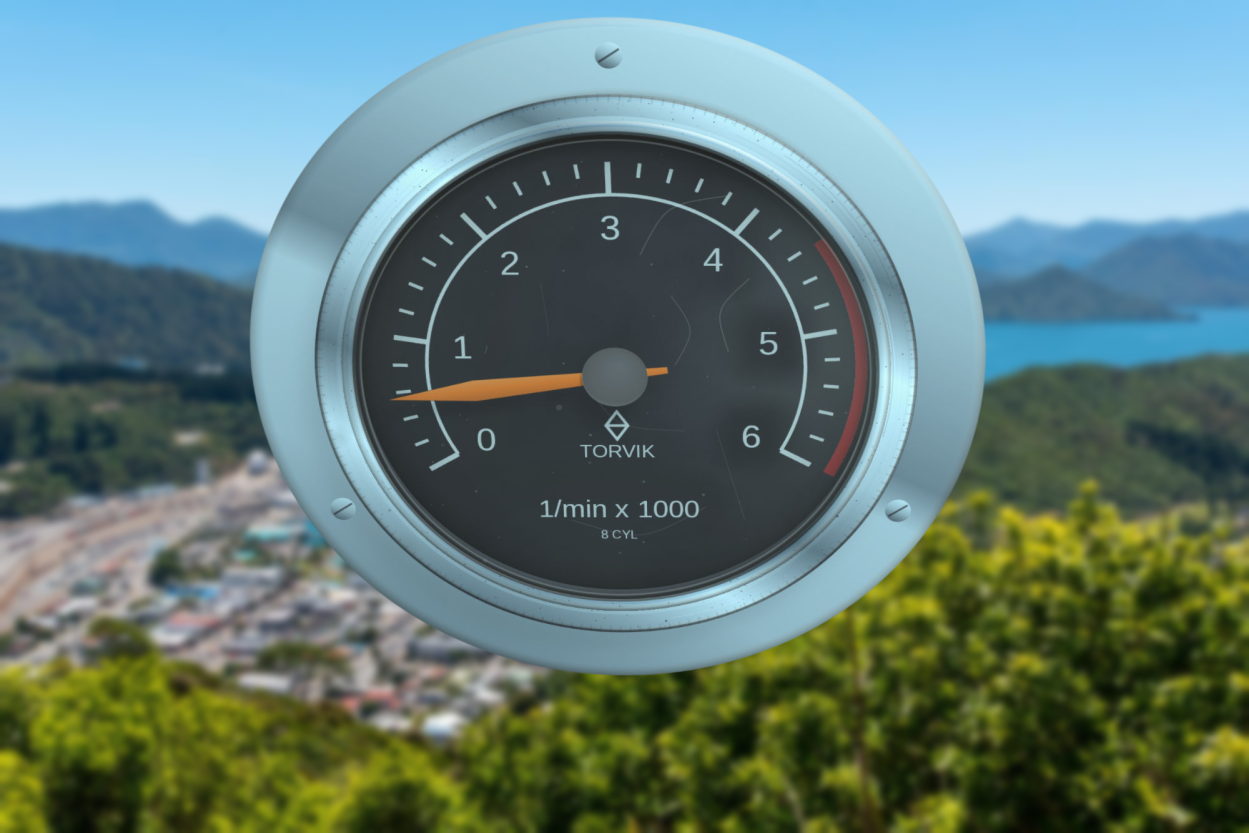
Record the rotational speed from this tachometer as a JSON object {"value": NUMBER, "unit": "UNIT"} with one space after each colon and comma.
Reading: {"value": 600, "unit": "rpm"}
